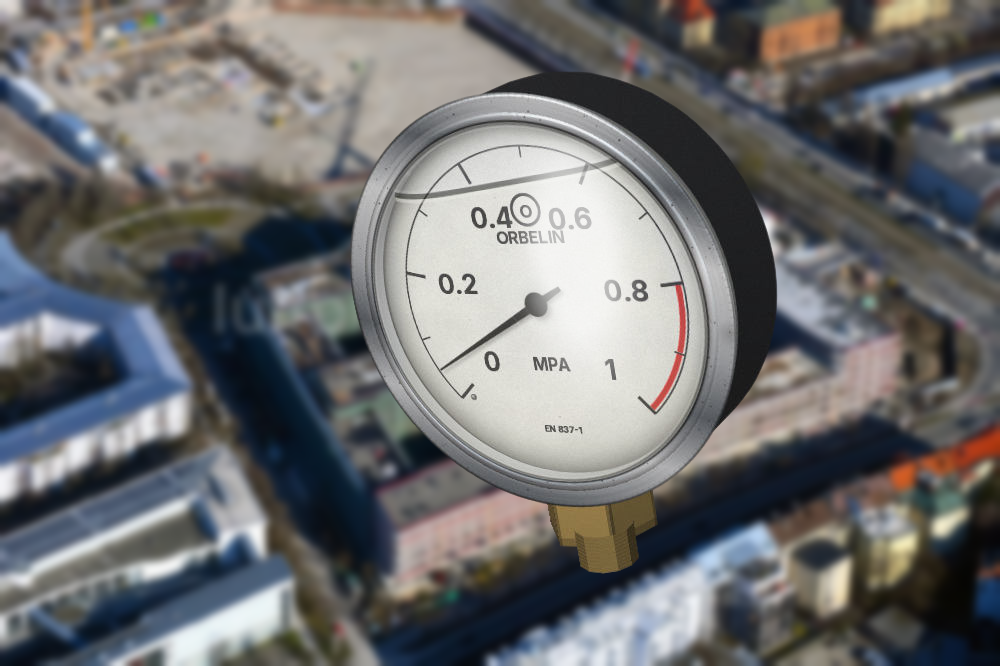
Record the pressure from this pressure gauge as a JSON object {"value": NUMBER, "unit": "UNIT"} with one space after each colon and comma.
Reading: {"value": 0.05, "unit": "MPa"}
